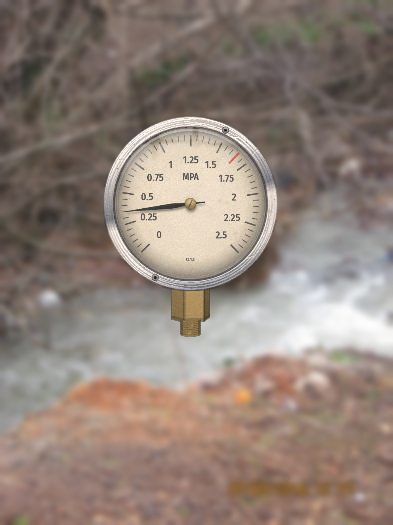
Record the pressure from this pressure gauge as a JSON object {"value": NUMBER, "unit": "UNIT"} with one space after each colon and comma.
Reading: {"value": 0.35, "unit": "MPa"}
